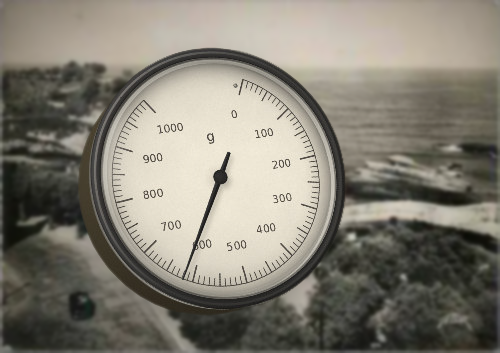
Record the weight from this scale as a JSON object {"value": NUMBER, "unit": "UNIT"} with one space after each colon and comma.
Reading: {"value": 620, "unit": "g"}
